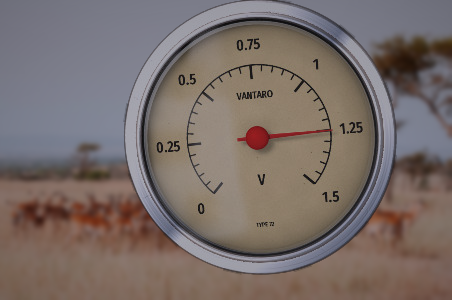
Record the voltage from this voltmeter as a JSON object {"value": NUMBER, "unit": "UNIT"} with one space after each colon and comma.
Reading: {"value": 1.25, "unit": "V"}
